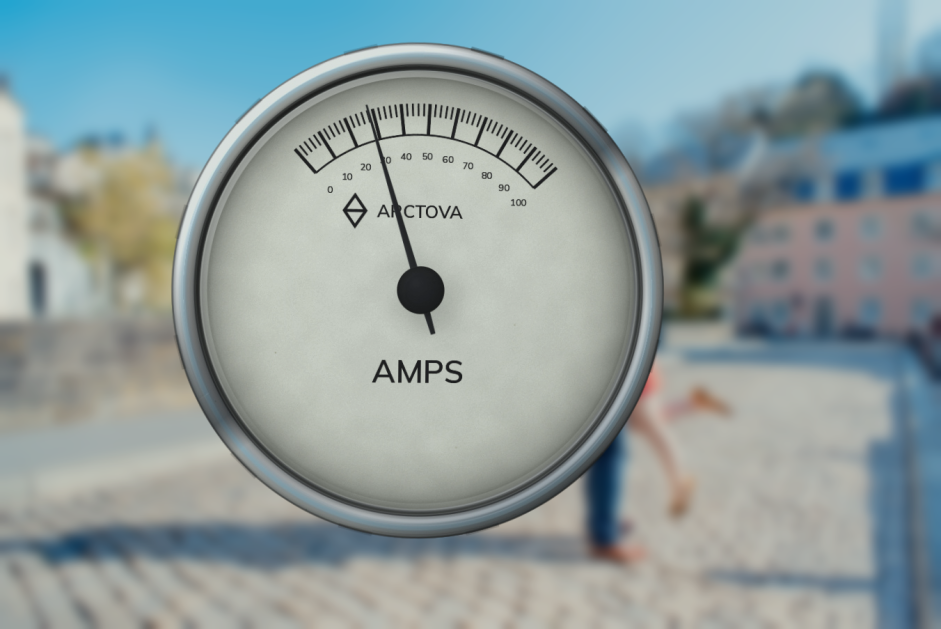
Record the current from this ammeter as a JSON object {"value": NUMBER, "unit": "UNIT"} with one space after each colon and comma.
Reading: {"value": 28, "unit": "A"}
